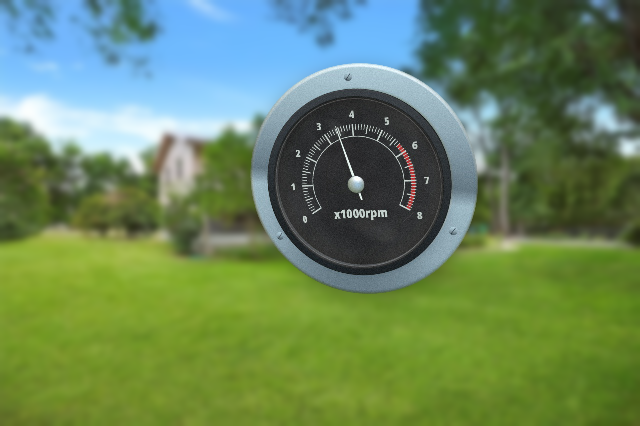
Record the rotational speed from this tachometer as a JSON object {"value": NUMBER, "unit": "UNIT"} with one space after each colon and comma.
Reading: {"value": 3500, "unit": "rpm"}
